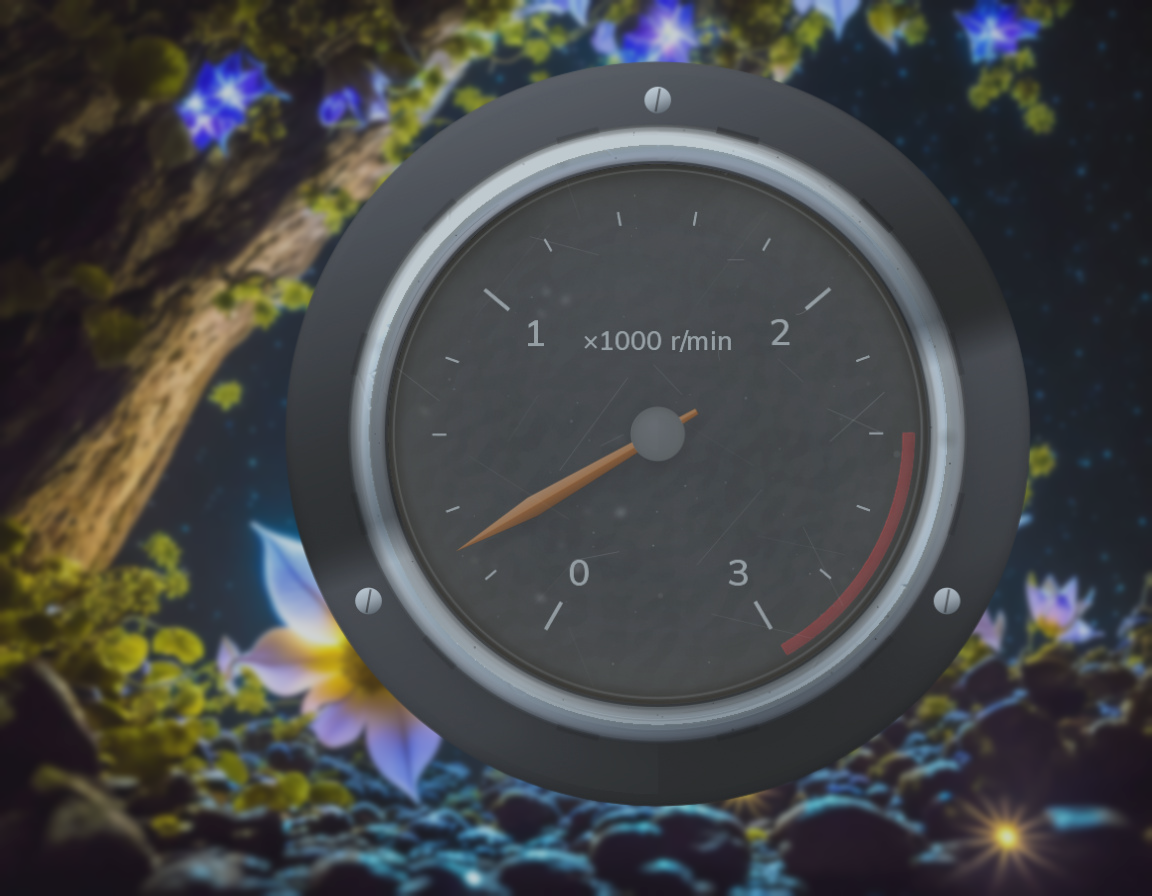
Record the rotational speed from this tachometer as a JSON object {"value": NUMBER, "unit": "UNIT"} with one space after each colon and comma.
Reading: {"value": 300, "unit": "rpm"}
